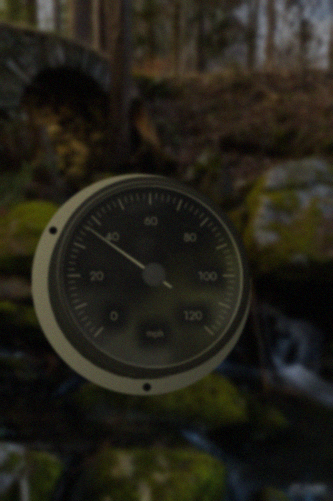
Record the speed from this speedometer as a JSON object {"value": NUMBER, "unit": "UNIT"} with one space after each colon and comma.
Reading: {"value": 36, "unit": "mph"}
